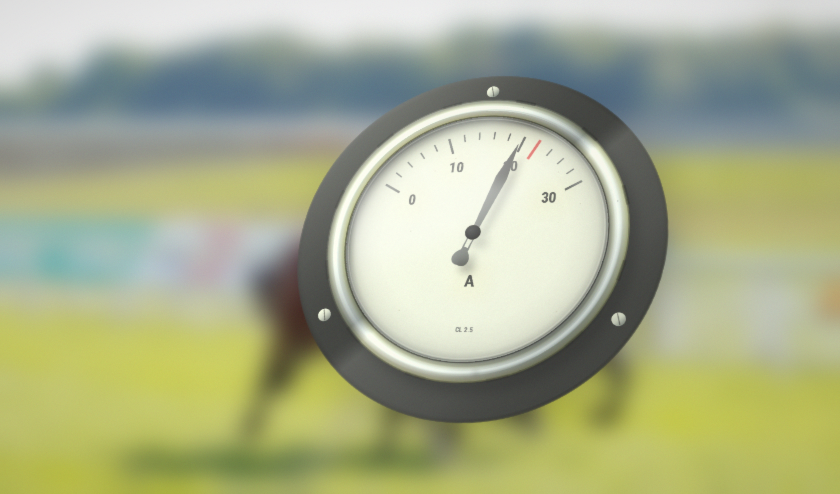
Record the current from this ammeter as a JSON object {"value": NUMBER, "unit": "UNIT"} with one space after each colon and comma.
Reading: {"value": 20, "unit": "A"}
